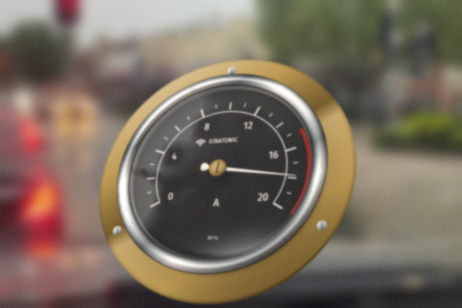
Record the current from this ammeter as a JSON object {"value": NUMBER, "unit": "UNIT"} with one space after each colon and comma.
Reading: {"value": 18, "unit": "A"}
